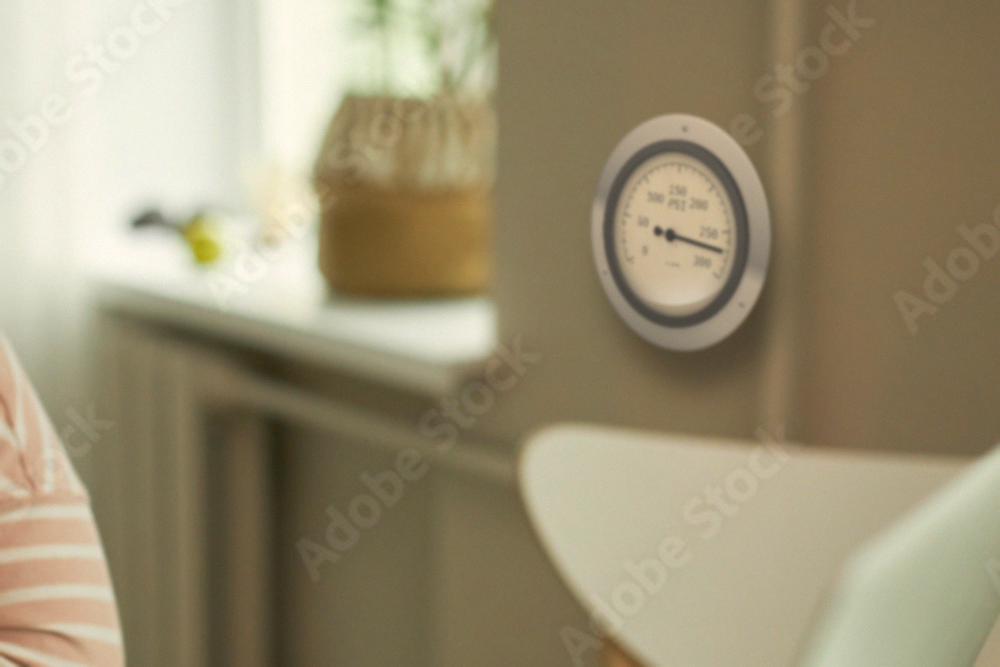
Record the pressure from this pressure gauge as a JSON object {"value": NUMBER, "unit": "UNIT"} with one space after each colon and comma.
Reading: {"value": 270, "unit": "psi"}
